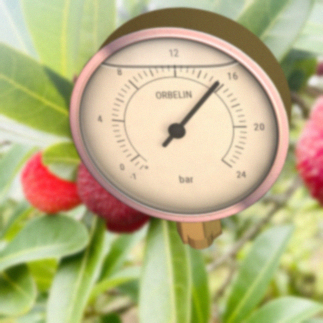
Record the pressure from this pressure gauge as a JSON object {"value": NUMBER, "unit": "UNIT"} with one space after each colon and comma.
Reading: {"value": 15.5, "unit": "bar"}
